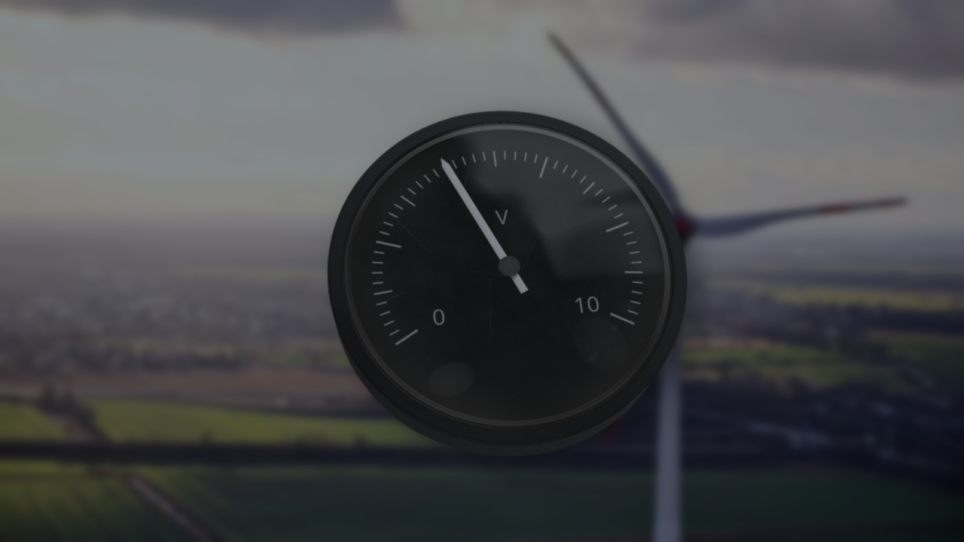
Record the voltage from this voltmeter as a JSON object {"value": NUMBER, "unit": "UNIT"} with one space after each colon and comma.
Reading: {"value": 4, "unit": "V"}
